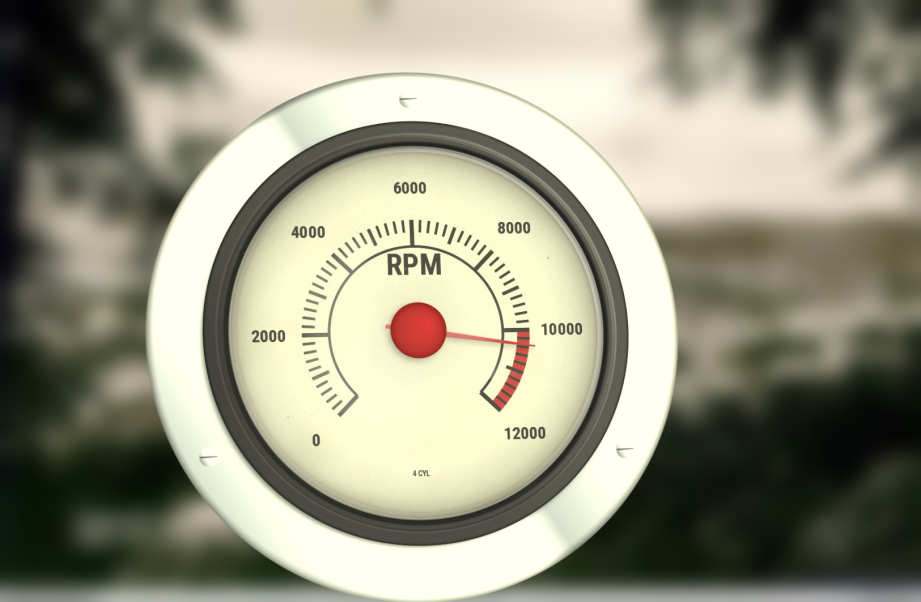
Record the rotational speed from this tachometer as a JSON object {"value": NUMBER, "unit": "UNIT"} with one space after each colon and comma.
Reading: {"value": 10400, "unit": "rpm"}
